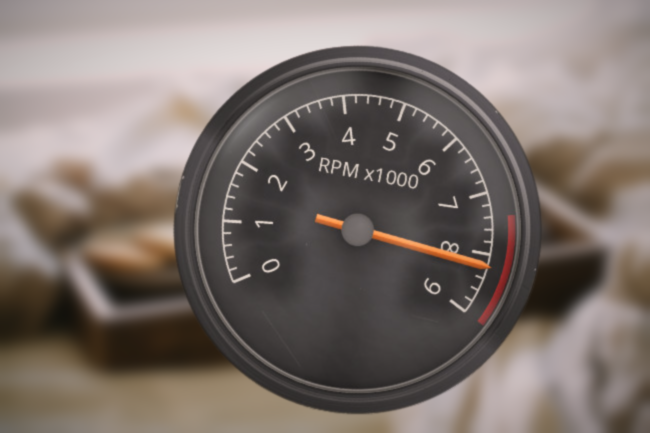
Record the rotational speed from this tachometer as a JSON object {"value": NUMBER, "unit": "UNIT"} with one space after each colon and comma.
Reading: {"value": 8200, "unit": "rpm"}
